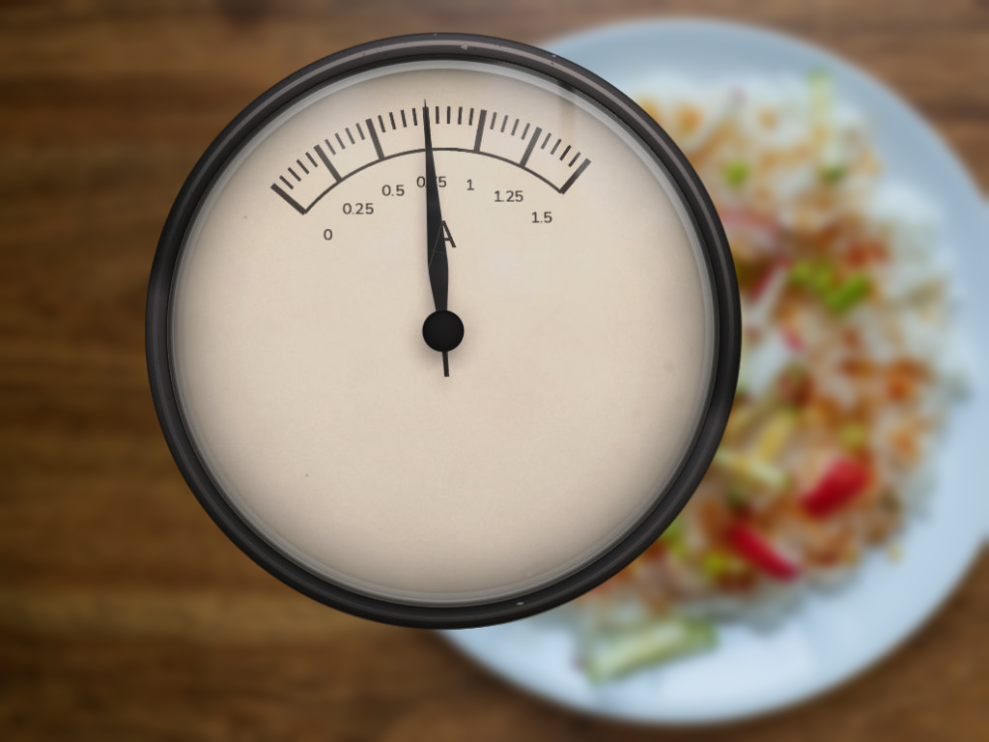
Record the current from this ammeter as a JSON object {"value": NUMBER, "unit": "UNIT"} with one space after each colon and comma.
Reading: {"value": 0.75, "unit": "A"}
